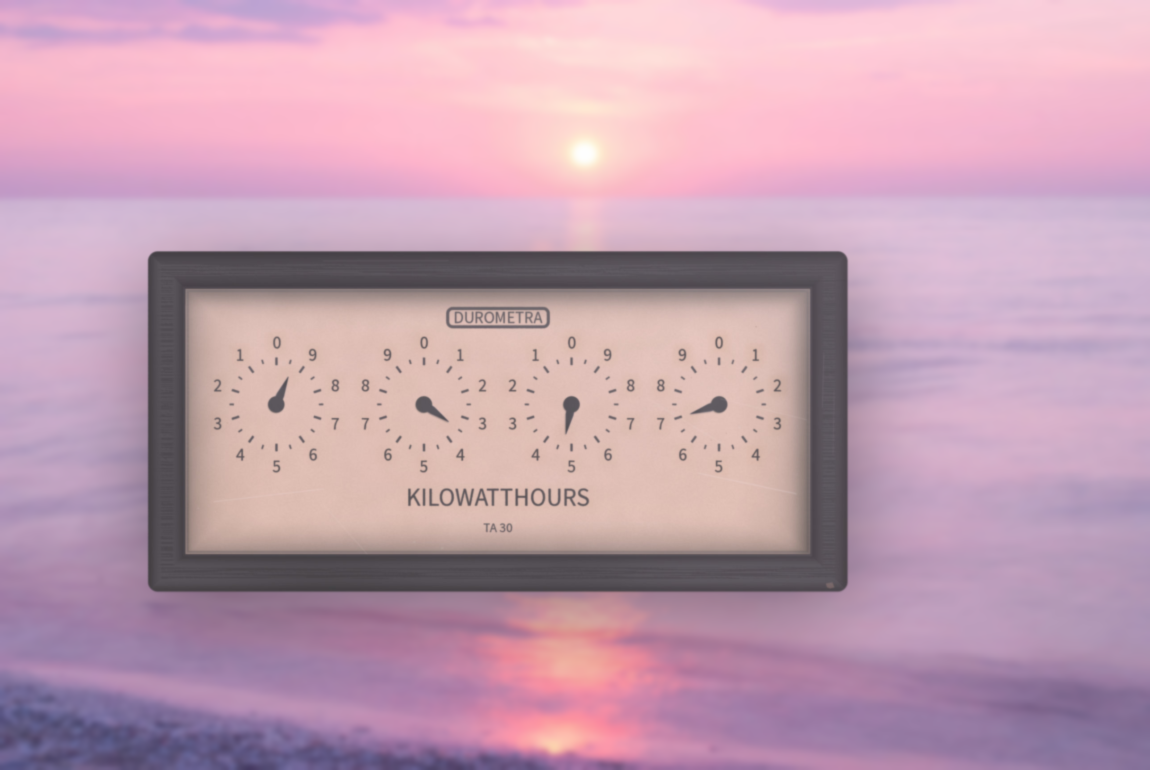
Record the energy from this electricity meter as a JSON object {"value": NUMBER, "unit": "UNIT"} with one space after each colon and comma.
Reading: {"value": 9347, "unit": "kWh"}
